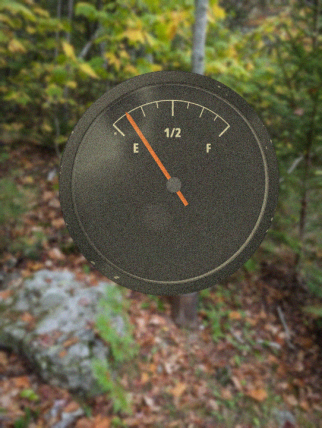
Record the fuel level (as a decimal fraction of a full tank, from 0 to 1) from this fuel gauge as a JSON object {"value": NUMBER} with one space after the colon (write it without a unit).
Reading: {"value": 0.125}
